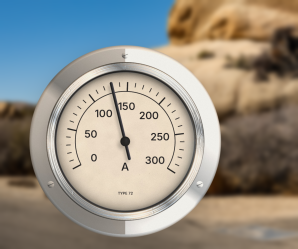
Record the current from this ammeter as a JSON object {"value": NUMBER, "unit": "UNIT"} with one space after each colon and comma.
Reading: {"value": 130, "unit": "A"}
